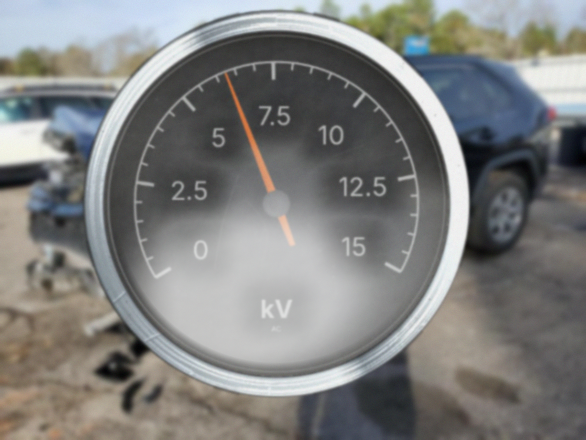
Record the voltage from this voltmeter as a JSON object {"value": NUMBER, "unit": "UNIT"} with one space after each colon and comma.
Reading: {"value": 6.25, "unit": "kV"}
